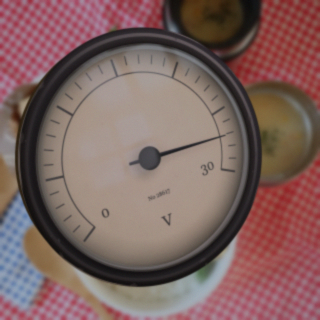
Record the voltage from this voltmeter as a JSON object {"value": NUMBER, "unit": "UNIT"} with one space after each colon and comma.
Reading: {"value": 27, "unit": "V"}
